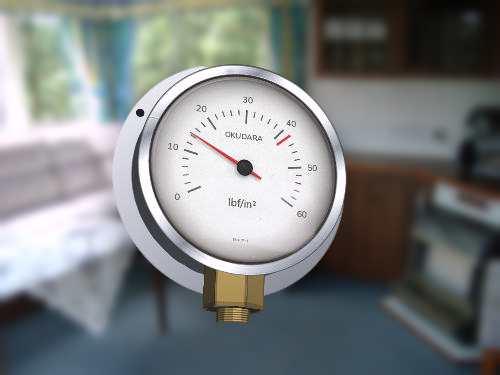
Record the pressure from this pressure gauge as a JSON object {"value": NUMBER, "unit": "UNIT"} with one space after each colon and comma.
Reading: {"value": 14, "unit": "psi"}
